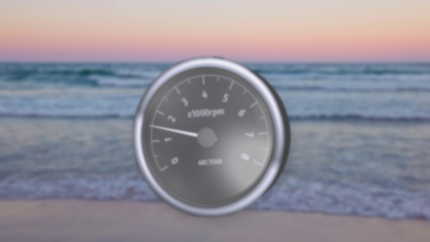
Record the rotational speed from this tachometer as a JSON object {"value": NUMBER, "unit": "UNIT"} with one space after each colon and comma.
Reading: {"value": 1500, "unit": "rpm"}
